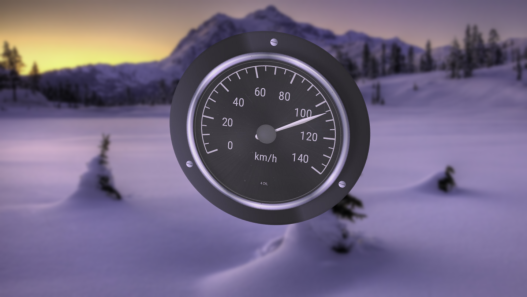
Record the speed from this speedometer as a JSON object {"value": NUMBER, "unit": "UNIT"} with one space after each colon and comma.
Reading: {"value": 105, "unit": "km/h"}
